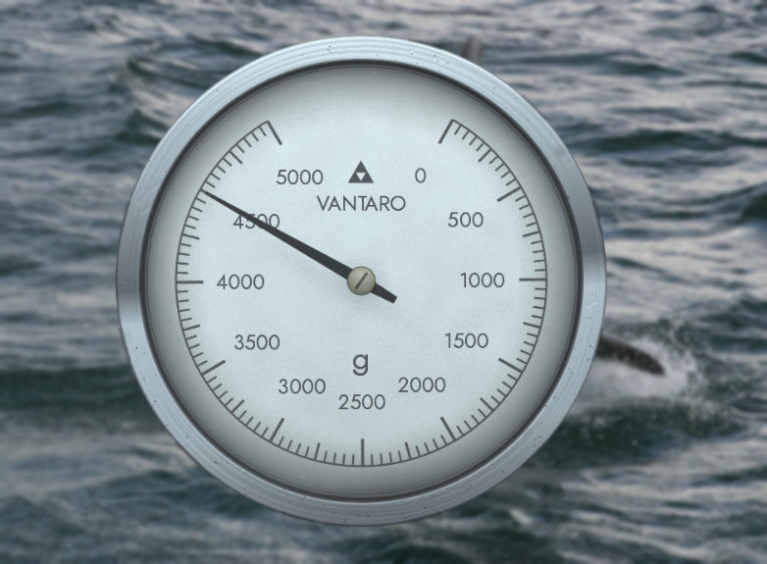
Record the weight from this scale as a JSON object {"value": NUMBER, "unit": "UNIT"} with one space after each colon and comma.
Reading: {"value": 4500, "unit": "g"}
